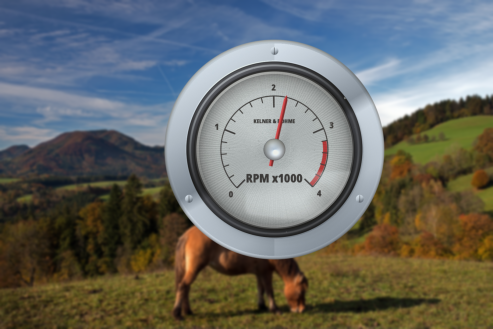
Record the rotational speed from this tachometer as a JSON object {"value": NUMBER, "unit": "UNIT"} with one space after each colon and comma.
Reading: {"value": 2200, "unit": "rpm"}
